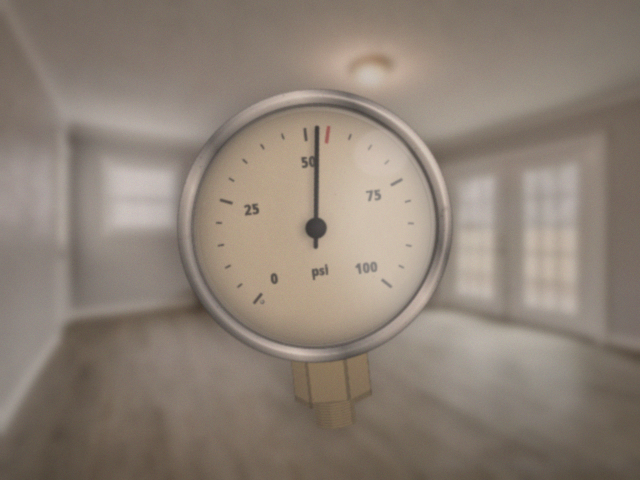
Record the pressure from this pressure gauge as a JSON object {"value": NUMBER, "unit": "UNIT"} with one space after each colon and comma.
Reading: {"value": 52.5, "unit": "psi"}
